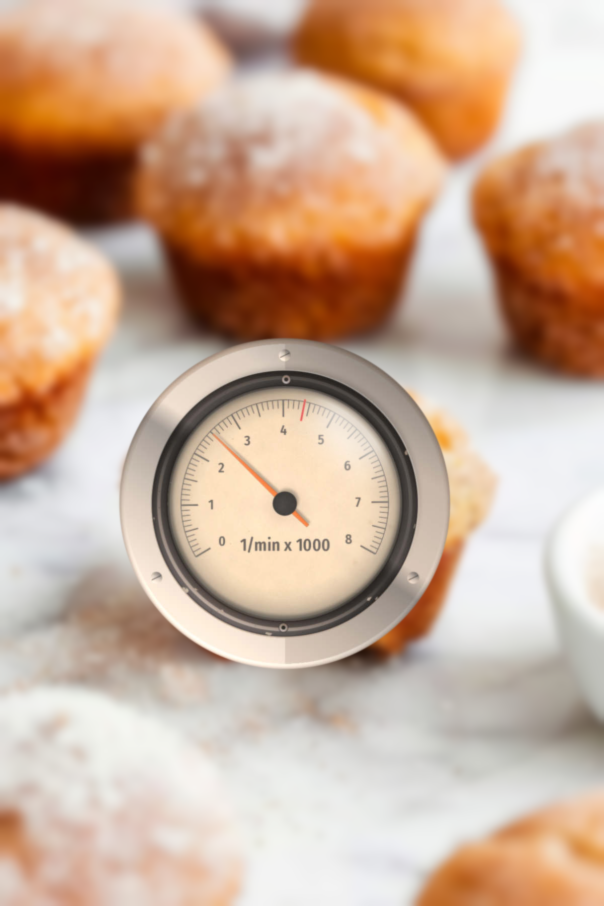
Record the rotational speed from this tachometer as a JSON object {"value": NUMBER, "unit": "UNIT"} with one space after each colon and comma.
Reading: {"value": 2500, "unit": "rpm"}
